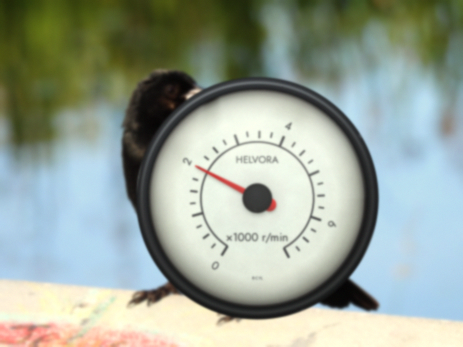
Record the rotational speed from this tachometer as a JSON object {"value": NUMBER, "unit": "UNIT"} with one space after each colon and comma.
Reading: {"value": 2000, "unit": "rpm"}
